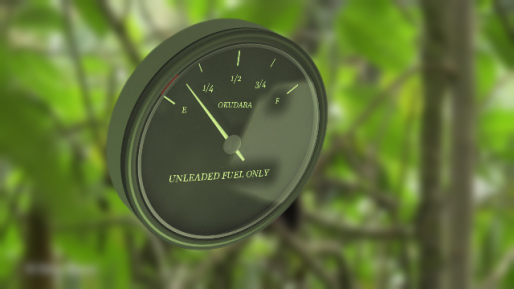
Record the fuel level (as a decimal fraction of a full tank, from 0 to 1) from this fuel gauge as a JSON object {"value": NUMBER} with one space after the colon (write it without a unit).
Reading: {"value": 0.125}
